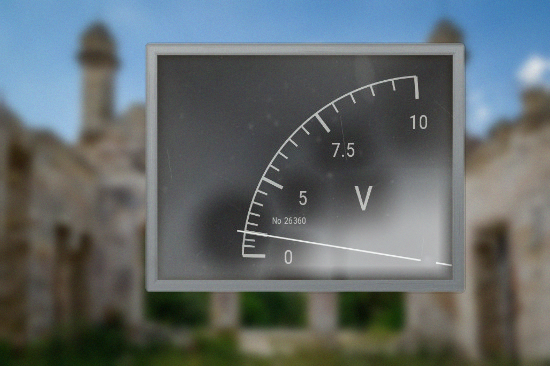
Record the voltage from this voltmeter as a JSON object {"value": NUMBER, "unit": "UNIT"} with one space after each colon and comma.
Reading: {"value": 2.5, "unit": "V"}
